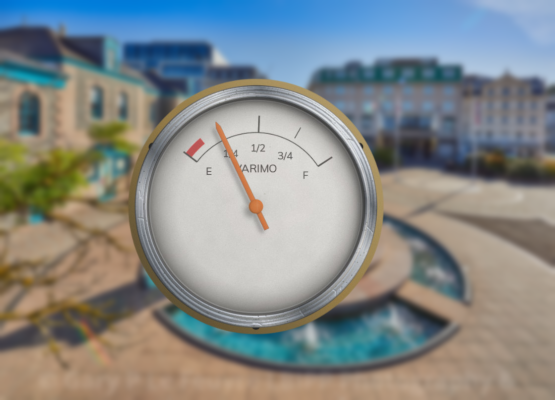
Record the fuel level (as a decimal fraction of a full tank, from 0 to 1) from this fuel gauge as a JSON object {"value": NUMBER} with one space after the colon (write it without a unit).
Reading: {"value": 0.25}
